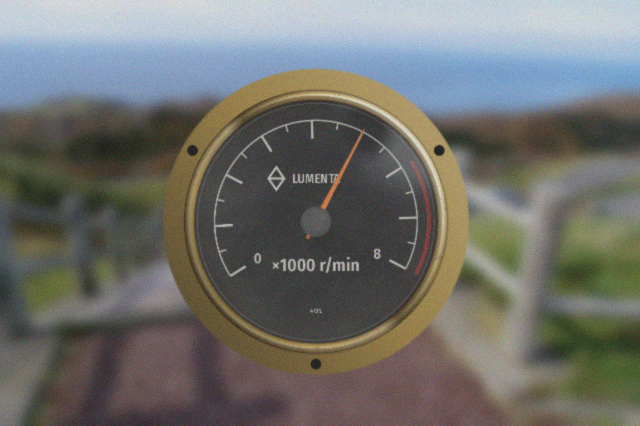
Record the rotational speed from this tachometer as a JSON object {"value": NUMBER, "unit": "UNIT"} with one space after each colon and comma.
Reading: {"value": 5000, "unit": "rpm"}
